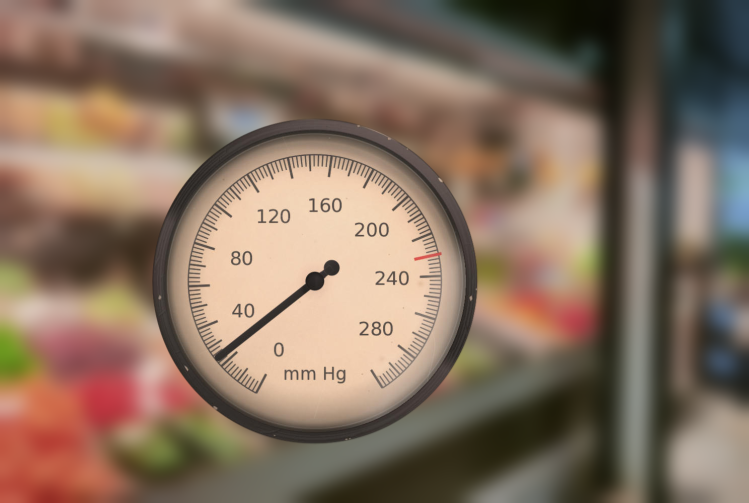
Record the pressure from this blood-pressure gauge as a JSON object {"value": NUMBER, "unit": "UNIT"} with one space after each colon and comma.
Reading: {"value": 24, "unit": "mmHg"}
